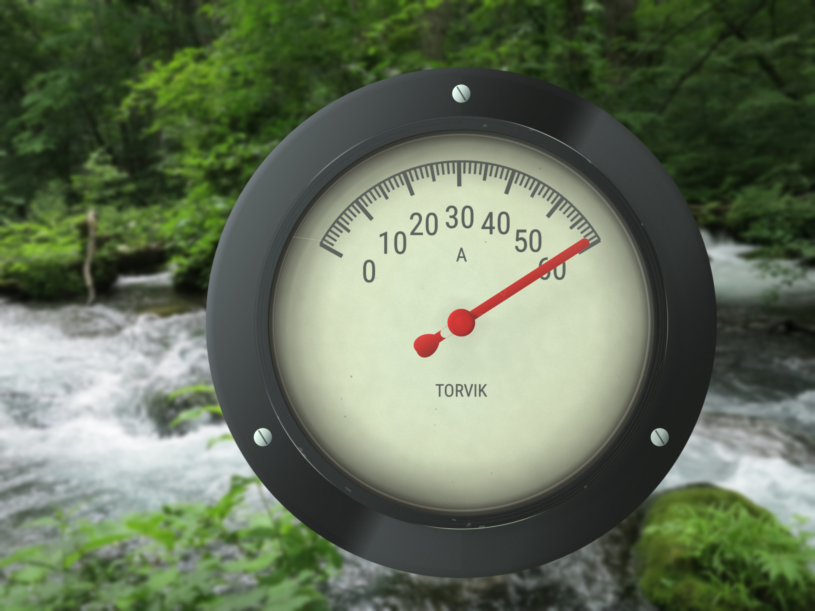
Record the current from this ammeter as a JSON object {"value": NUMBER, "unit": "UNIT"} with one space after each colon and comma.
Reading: {"value": 59, "unit": "A"}
